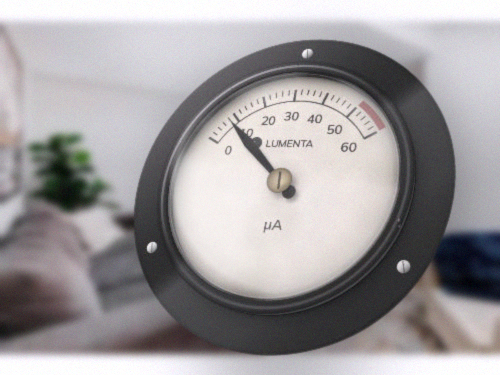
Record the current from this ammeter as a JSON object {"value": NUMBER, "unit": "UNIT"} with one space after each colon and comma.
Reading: {"value": 8, "unit": "µA"}
